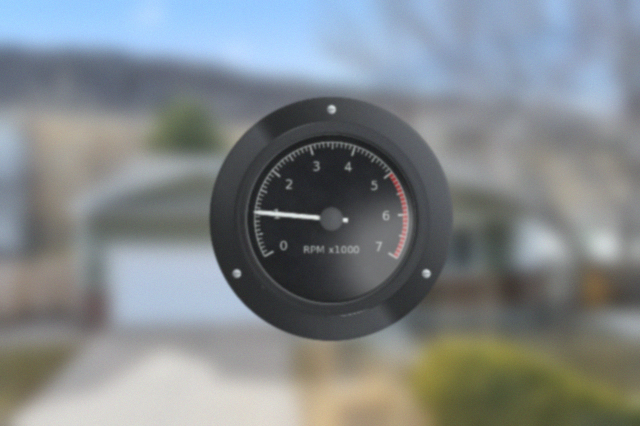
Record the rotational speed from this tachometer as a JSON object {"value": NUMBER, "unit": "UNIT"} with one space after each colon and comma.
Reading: {"value": 1000, "unit": "rpm"}
